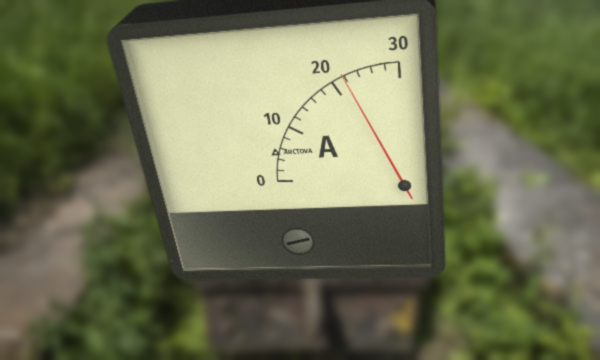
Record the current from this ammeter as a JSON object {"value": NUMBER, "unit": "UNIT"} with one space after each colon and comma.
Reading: {"value": 22, "unit": "A"}
